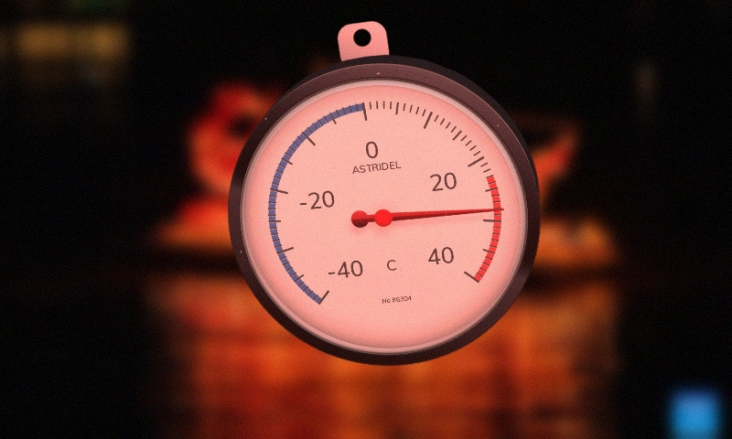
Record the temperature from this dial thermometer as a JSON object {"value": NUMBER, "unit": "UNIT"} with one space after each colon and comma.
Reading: {"value": 28, "unit": "°C"}
